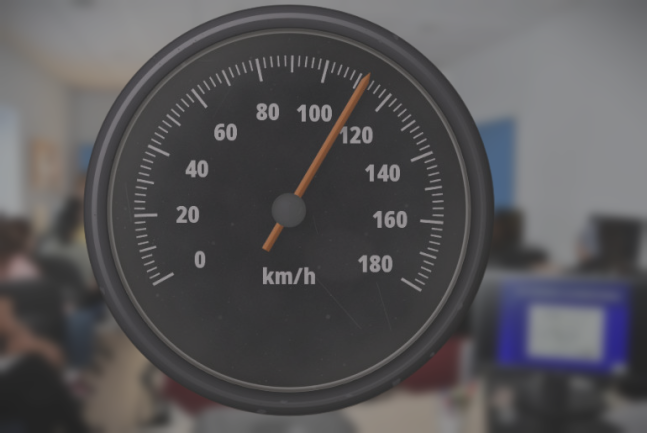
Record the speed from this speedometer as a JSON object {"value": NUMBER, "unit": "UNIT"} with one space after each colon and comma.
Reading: {"value": 112, "unit": "km/h"}
